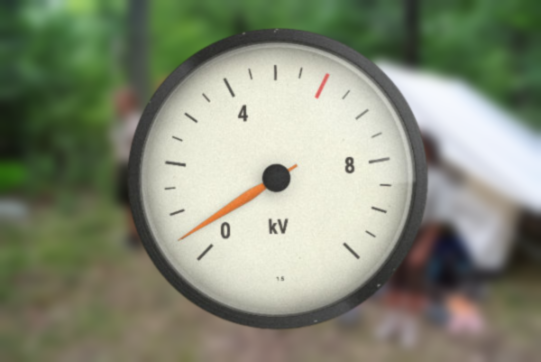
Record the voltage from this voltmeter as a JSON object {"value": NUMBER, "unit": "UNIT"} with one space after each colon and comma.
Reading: {"value": 0.5, "unit": "kV"}
